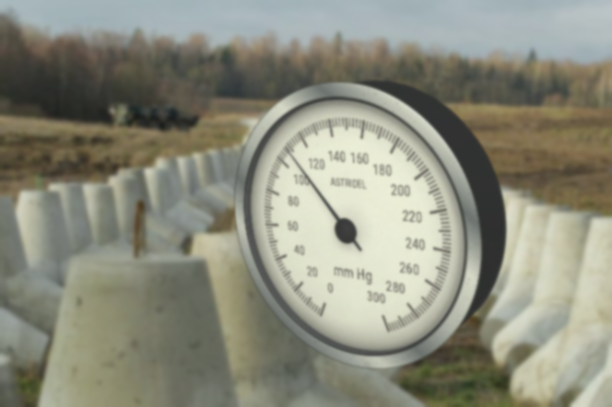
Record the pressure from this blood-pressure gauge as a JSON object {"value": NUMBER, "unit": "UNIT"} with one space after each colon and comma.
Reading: {"value": 110, "unit": "mmHg"}
